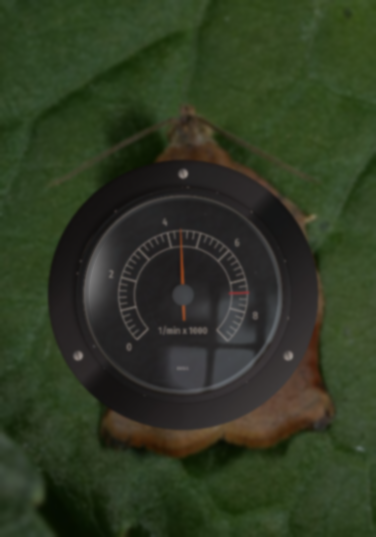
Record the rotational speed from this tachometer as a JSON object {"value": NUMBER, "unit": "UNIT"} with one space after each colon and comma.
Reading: {"value": 4400, "unit": "rpm"}
